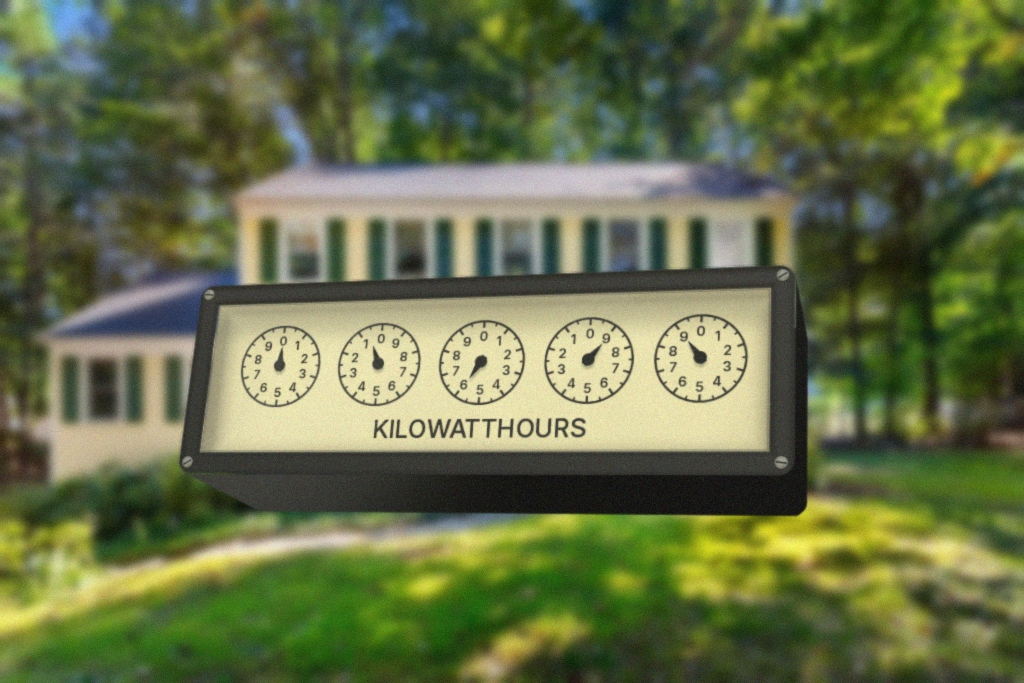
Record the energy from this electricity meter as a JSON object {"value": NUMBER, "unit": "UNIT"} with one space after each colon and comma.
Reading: {"value": 589, "unit": "kWh"}
